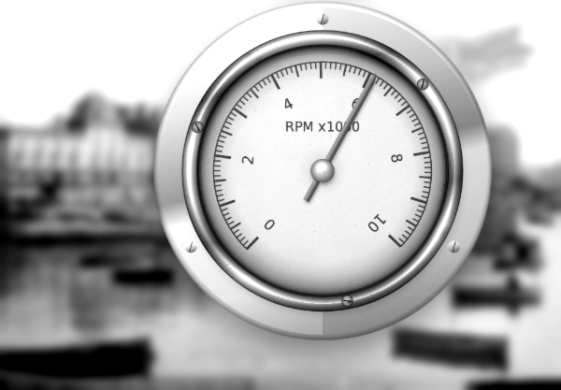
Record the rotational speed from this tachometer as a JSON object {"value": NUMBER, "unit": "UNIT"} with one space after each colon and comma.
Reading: {"value": 6100, "unit": "rpm"}
